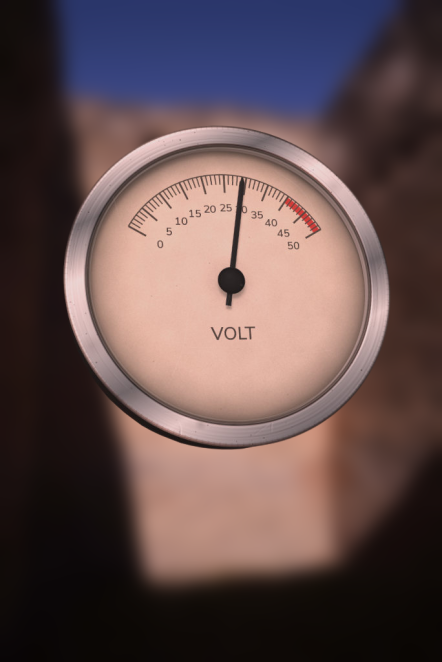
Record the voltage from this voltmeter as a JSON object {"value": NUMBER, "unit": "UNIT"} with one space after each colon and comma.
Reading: {"value": 29, "unit": "V"}
